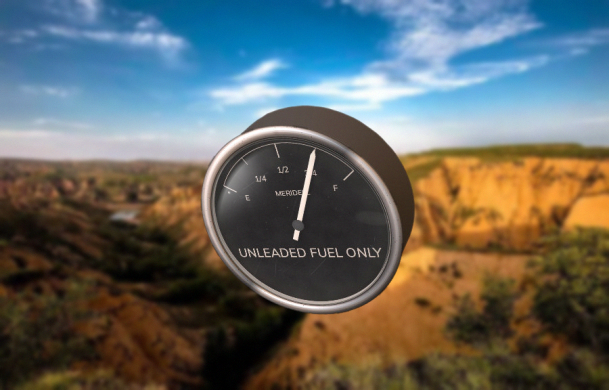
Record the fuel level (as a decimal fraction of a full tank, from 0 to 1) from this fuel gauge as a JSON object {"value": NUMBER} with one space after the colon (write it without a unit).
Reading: {"value": 0.75}
